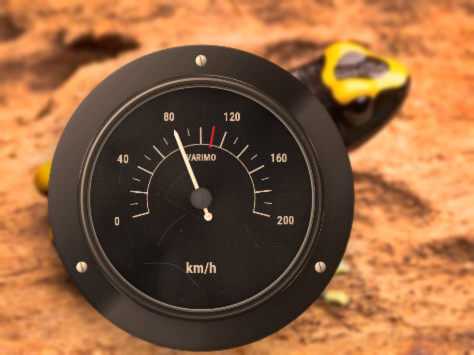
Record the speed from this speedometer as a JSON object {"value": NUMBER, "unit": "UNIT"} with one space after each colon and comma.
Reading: {"value": 80, "unit": "km/h"}
